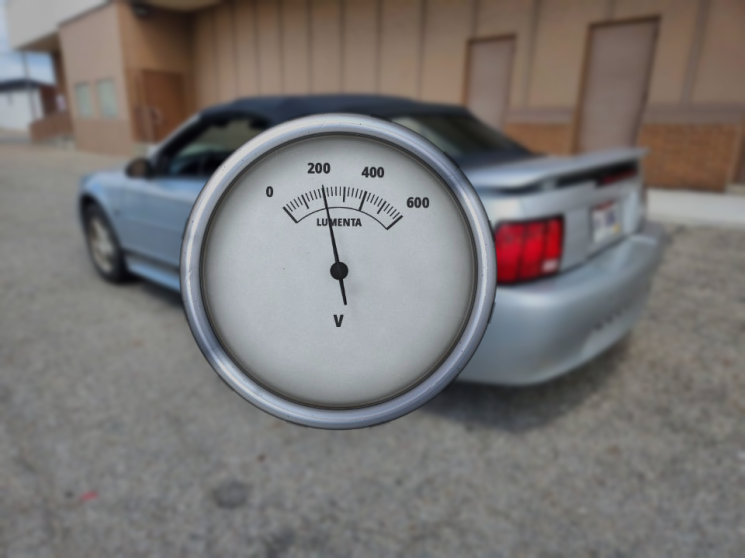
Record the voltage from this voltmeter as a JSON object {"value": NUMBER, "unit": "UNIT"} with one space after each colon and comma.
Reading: {"value": 200, "unit": "V"}
